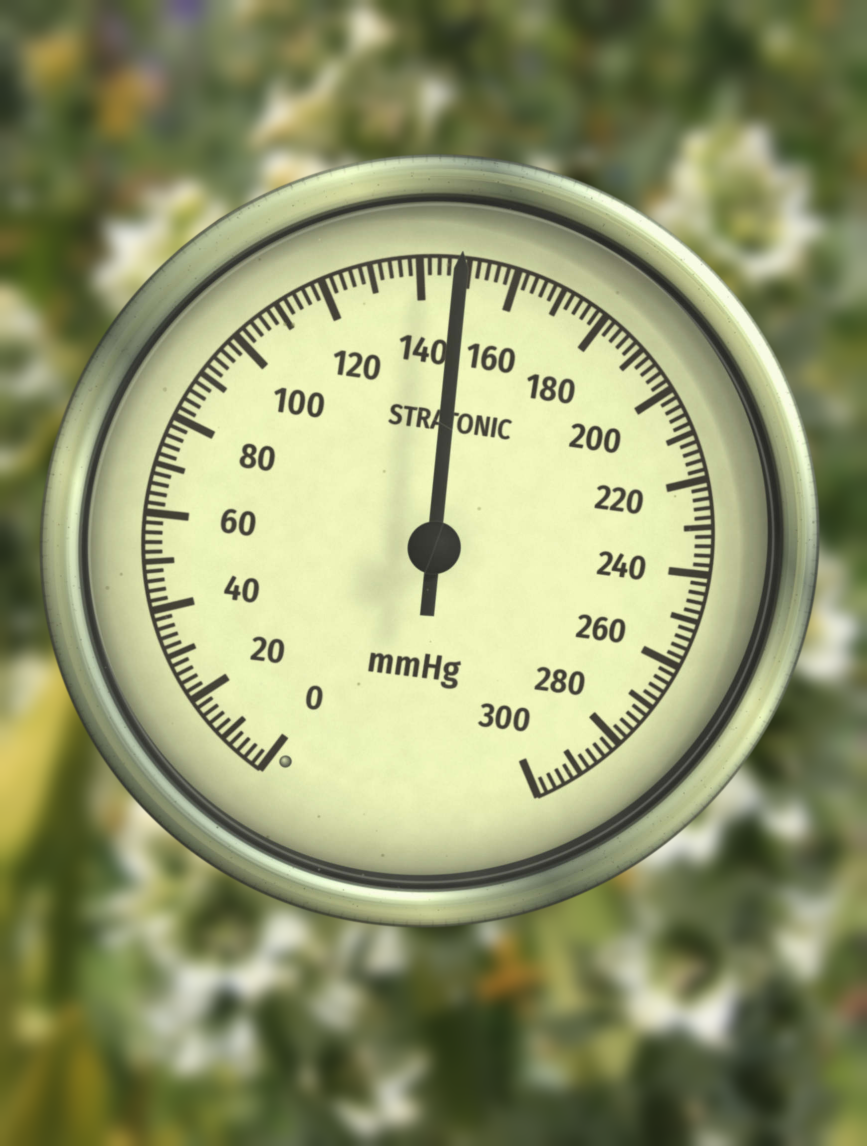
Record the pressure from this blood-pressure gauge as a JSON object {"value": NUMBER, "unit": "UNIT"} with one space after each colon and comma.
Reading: {"value": 148, "unit": "mmHg"}
